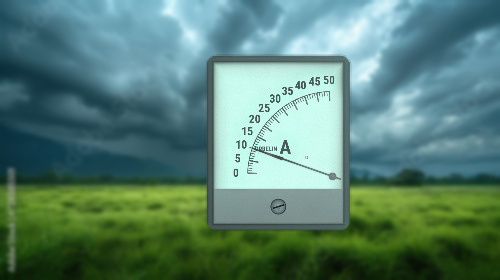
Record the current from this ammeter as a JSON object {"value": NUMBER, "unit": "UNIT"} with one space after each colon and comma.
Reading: {"value": 10, "unit": "A"}
